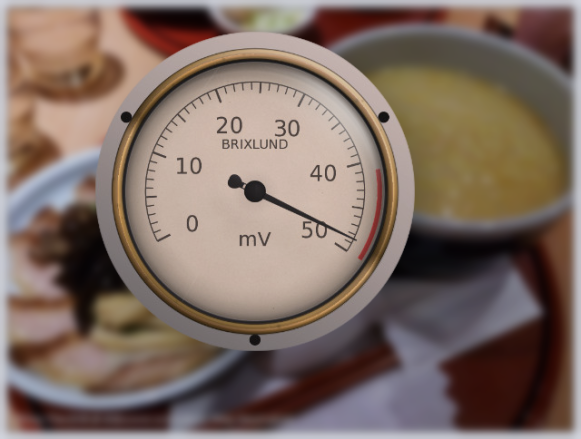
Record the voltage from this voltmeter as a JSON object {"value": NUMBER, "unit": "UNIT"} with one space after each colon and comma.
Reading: {"value": 48.5, "unit": "mV"}
